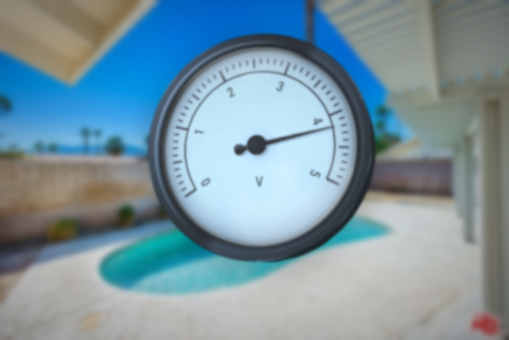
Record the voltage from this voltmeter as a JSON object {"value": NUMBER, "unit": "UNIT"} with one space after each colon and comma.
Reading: {"value": 4.2, "unit": "V"}
